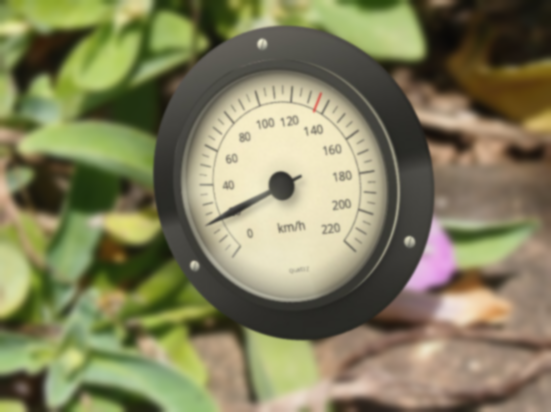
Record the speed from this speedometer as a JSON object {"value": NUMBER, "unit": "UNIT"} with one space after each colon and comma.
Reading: {"value": 20, "unit": "km/h"}
